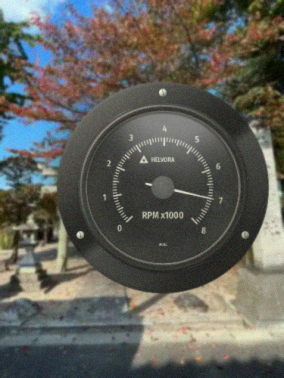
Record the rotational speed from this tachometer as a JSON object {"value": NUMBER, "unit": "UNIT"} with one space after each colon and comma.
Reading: {"value": 7000, "unit": "rpm"}
